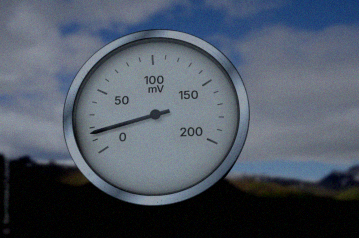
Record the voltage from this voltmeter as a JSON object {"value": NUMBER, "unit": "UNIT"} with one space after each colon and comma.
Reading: {"value": 15, "unit": "mV"}
